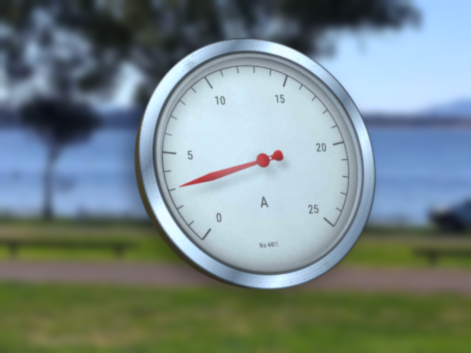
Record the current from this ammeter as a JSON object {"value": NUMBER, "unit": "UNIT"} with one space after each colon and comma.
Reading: {"value": 3, "unit": "A"}
